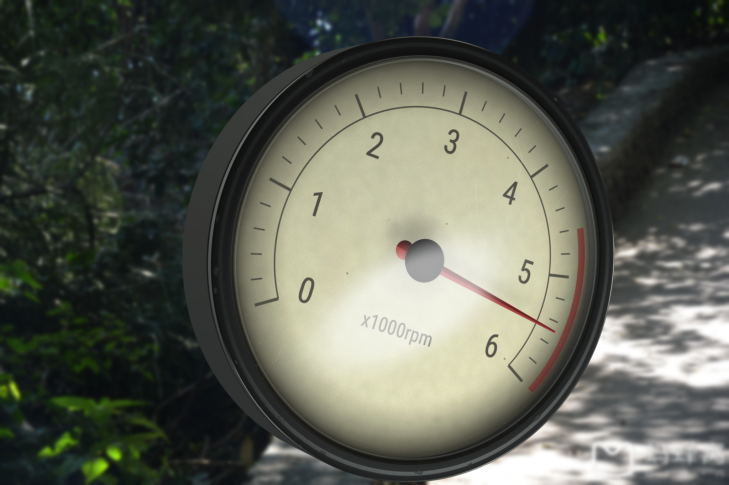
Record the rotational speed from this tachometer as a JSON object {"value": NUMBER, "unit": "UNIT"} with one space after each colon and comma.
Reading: {"value": 5500, "unit": "rpm"}
